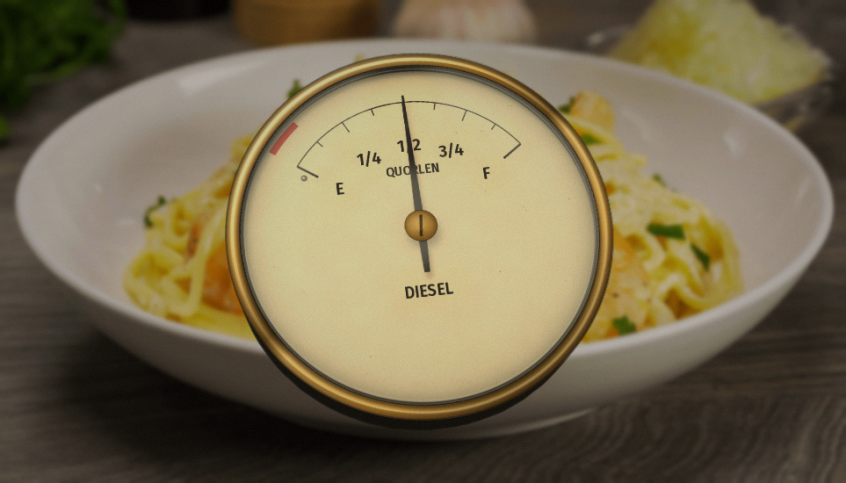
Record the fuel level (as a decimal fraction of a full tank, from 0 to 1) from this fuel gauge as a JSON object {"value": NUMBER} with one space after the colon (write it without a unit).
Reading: {"value": 0.5}
